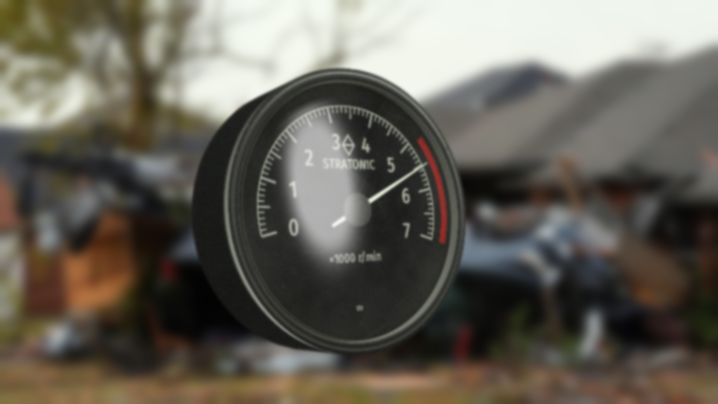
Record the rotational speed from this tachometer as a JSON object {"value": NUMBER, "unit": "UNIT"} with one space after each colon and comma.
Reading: {"value": 5500, "unit": "rpm"}
